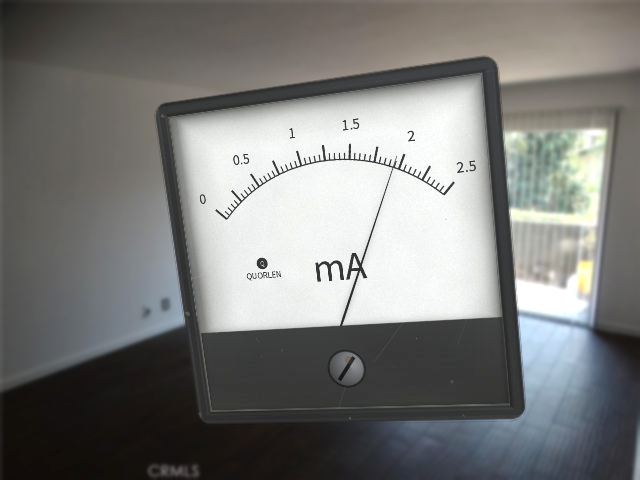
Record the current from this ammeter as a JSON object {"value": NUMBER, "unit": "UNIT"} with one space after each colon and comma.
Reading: {"value": 1.95, "unit": "mA"}
